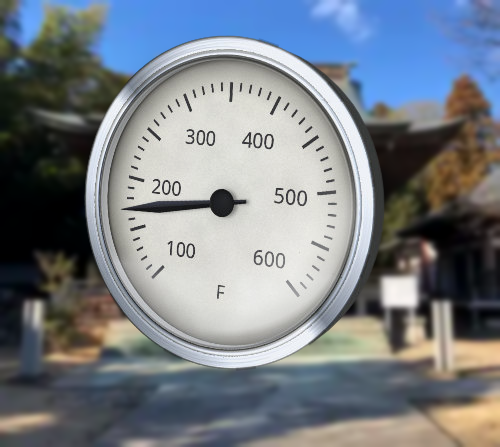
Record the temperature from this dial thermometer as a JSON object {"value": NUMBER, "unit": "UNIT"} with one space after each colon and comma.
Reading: {"value": 170, "unit": "°F"}
